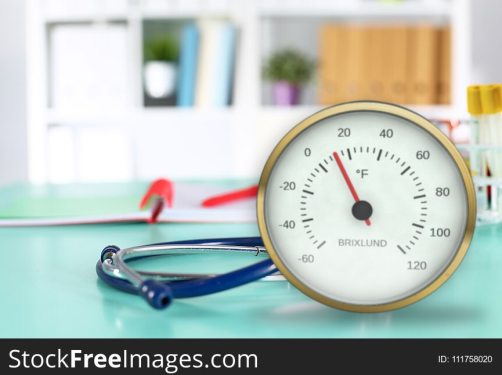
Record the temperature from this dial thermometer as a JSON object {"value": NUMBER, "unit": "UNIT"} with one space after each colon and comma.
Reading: {"value": 12, "unit": "°F"}
